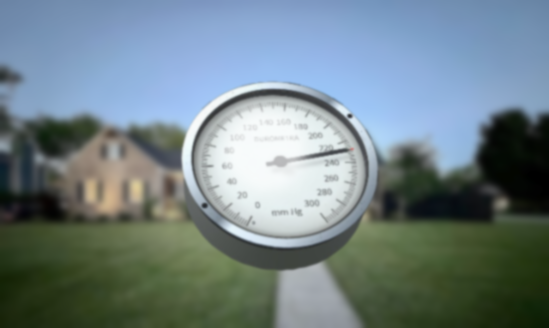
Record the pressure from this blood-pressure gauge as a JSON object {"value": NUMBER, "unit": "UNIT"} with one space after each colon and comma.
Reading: {"value": 230, "unit": "mmHg"}
